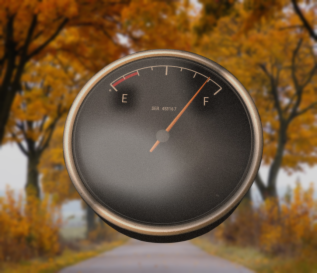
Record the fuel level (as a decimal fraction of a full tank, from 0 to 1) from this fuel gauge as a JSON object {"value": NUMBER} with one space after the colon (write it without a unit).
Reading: {"value": 0.875}
